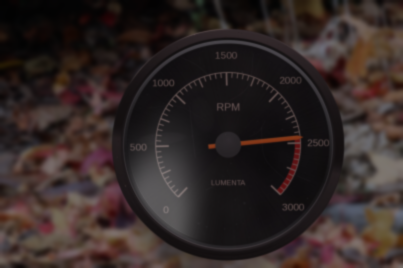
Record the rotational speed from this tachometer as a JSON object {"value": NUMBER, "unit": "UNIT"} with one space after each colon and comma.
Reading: {"value": 2450, "unit": "rpm"}
